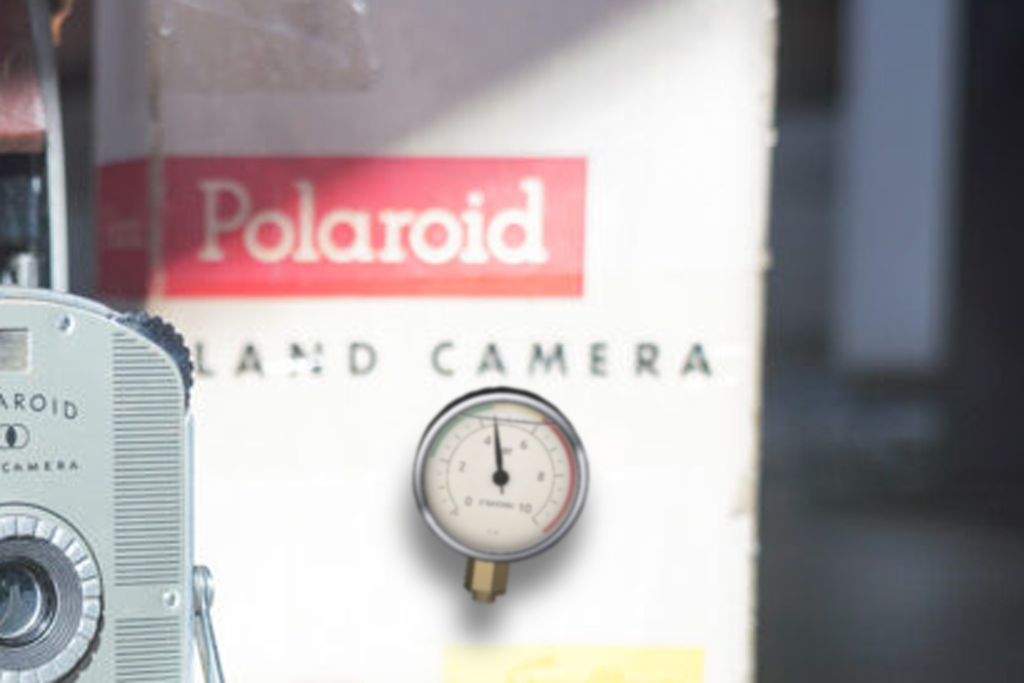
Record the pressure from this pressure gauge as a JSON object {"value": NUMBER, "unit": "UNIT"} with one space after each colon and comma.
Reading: {"value": 4.5, "unit": "bar"}
